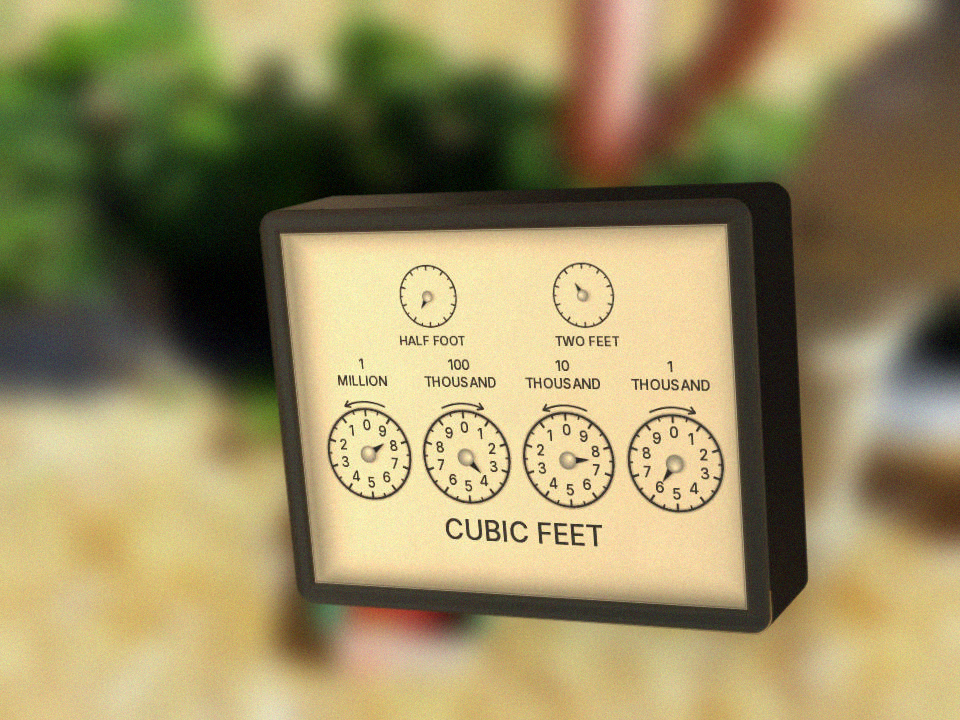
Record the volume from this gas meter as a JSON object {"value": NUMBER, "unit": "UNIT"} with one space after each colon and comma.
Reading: {"value": 837600, "unit": "ft³"}
